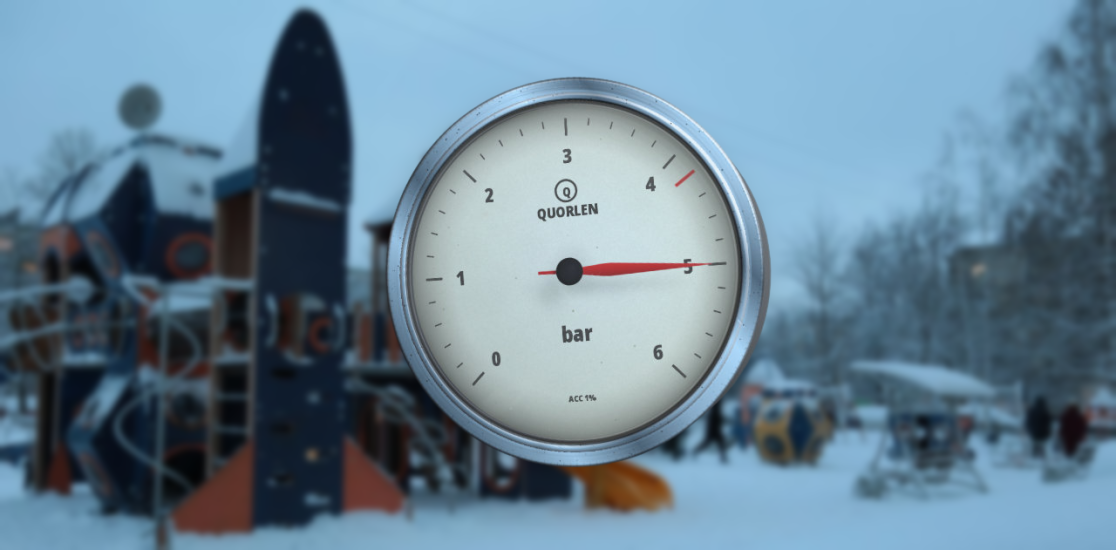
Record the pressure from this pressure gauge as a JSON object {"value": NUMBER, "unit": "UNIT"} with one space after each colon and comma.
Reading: {"value": 5, "unit": "bar"}
